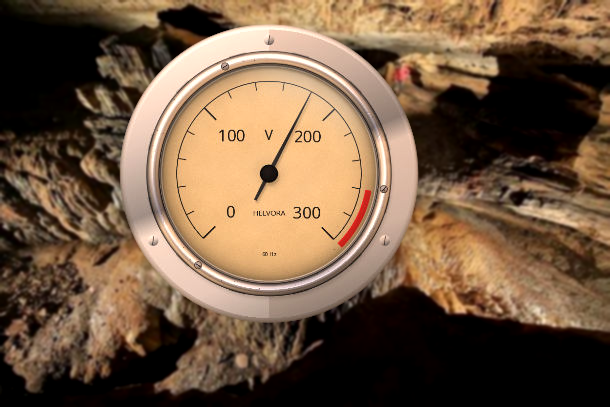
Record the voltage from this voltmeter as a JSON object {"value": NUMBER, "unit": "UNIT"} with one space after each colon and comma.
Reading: {"value": 180, "unit": "V"}
